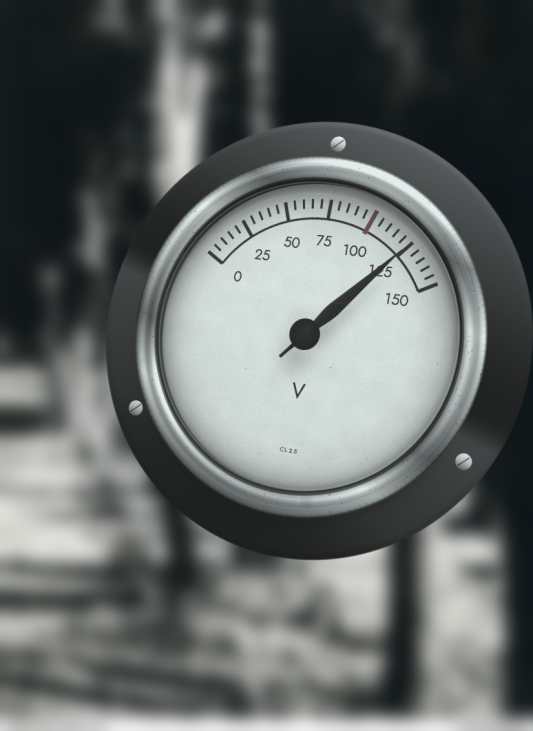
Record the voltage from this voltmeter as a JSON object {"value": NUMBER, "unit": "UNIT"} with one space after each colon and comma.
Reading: {"value": 125, "unit": "V"}
